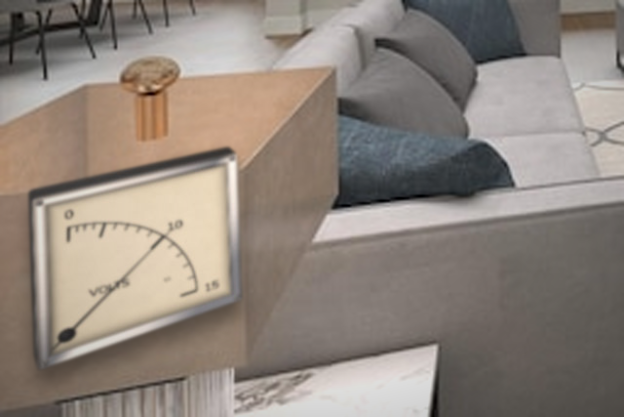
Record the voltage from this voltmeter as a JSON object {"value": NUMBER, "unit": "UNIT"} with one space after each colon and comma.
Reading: {"value": 10, "unit": "V"}
